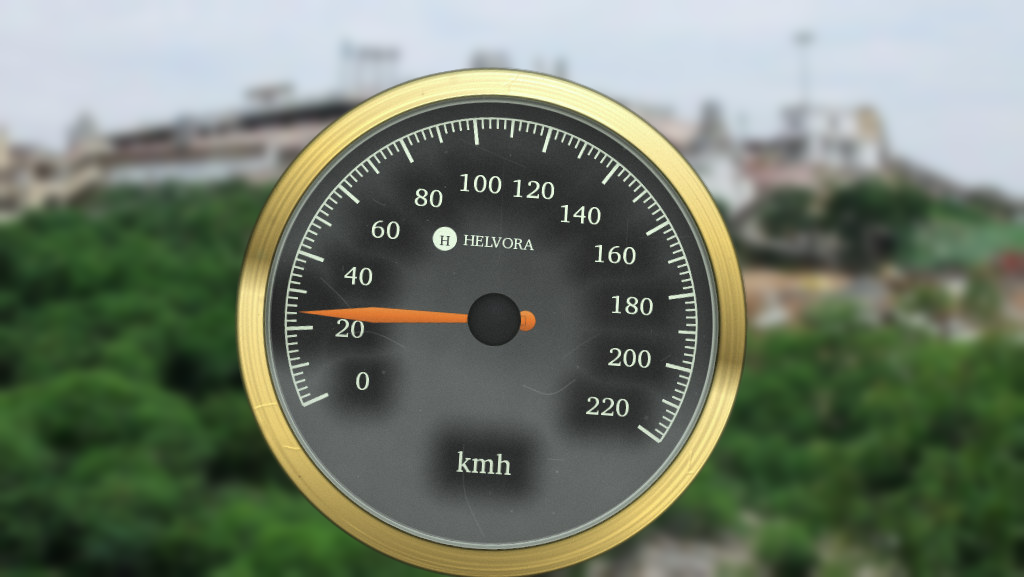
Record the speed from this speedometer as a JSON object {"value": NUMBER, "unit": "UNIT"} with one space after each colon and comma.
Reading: {"value": 24, "unit": "km/h"}
